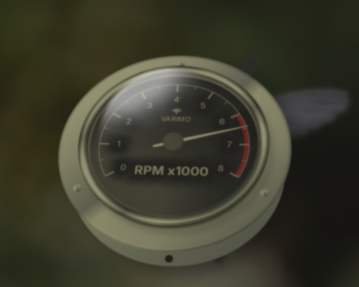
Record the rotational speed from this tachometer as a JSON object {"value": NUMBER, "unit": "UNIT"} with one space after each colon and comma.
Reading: {"value": 6500, "unit": "rpm"}
